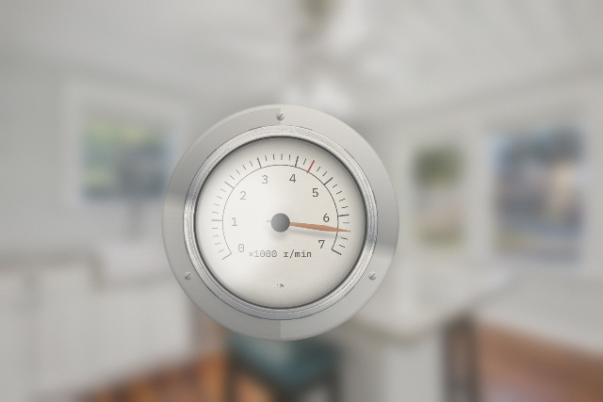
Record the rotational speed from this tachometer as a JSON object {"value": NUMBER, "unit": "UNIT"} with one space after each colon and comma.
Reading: {"value": 6400, "unit": "rpm"}
